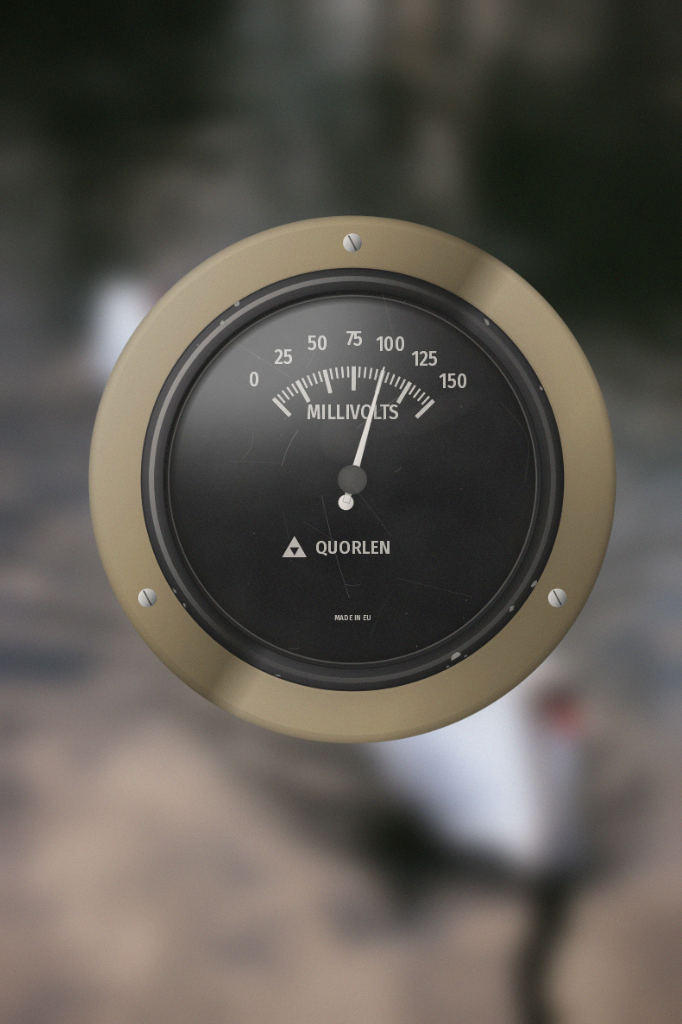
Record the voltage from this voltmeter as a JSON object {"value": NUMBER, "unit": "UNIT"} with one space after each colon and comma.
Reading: {"value": 100, "unit": "mV"}
